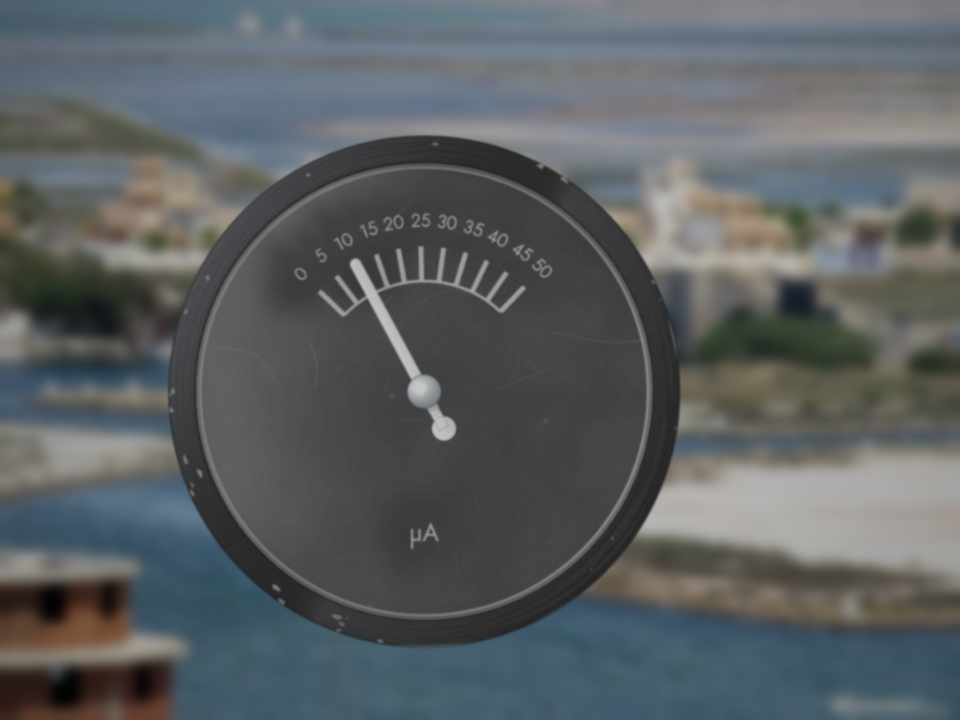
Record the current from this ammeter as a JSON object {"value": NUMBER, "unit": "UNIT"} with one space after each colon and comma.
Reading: {"value": 10, "unit": "µA"}
